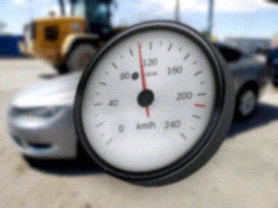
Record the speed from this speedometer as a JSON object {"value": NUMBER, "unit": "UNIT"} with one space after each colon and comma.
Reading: {"value": 110, "unit": "km/h"}
